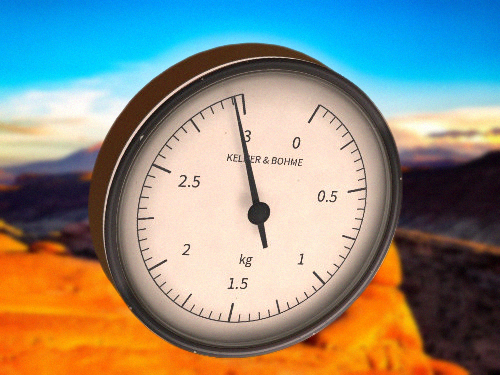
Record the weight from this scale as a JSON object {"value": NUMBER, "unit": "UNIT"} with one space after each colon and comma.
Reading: {"value": 2.95, "unit": "kg"}
